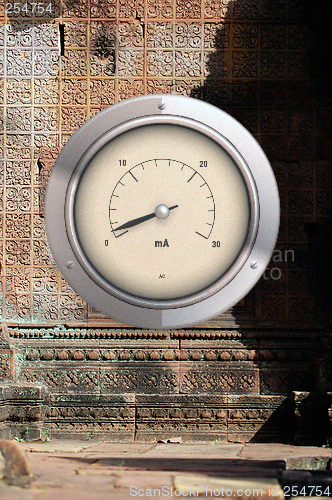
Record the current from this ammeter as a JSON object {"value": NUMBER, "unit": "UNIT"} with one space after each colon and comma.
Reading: {"value": 1, "unit": "mA"}
